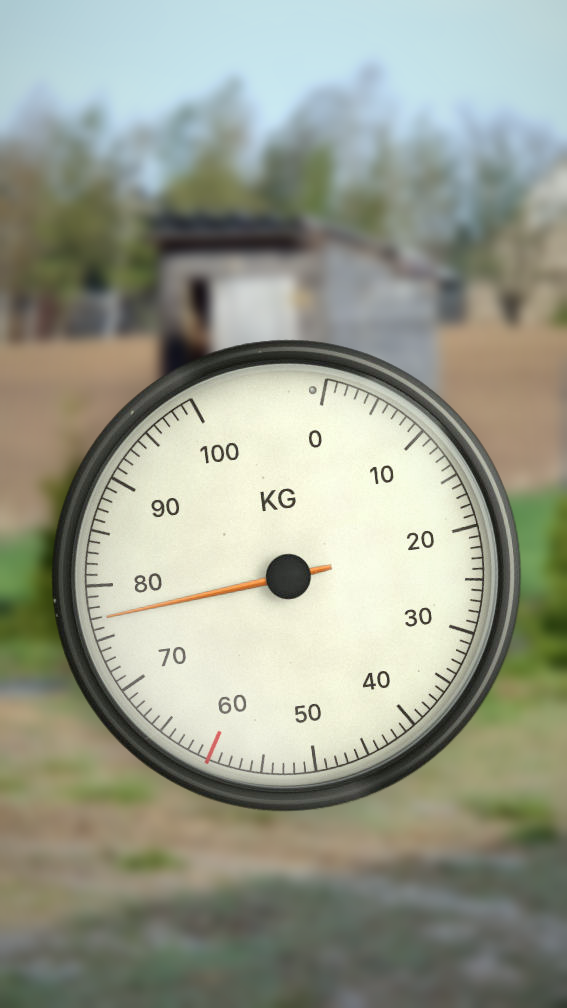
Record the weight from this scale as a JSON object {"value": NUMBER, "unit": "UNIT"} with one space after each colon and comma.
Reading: {"value": 77, "unit": "kg"}
